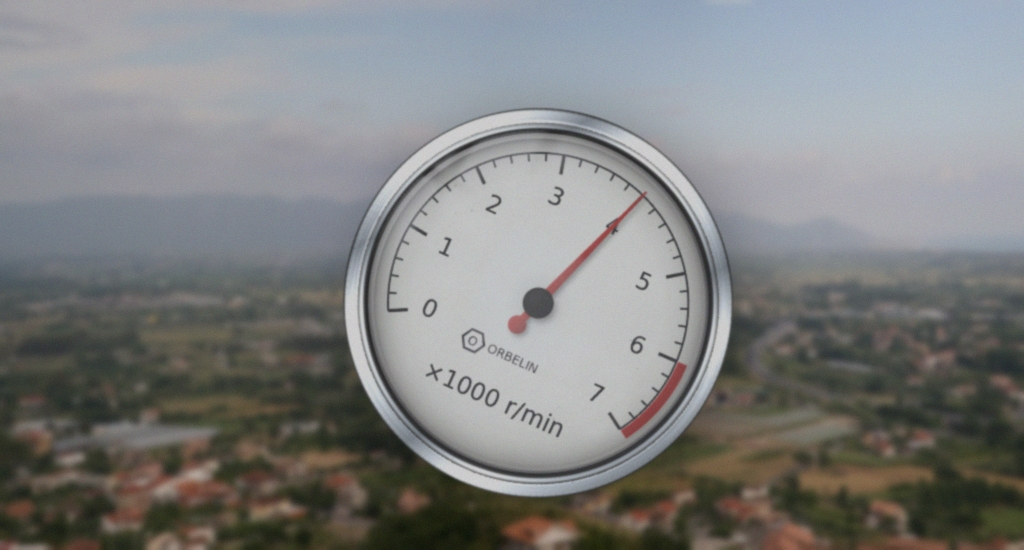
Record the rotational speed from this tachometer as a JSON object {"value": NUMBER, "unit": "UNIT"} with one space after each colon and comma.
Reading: {"value": 4000, "unit": "rpm"}
